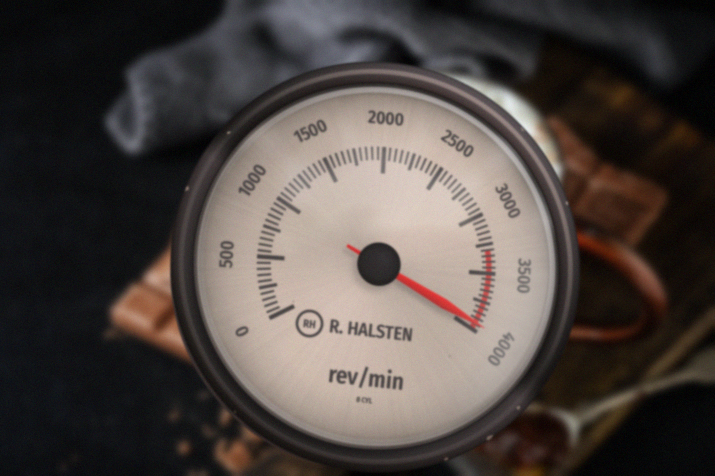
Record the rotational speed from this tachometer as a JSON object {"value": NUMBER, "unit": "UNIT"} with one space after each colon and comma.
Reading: {"value": 3950, "unit": "rpm"}
